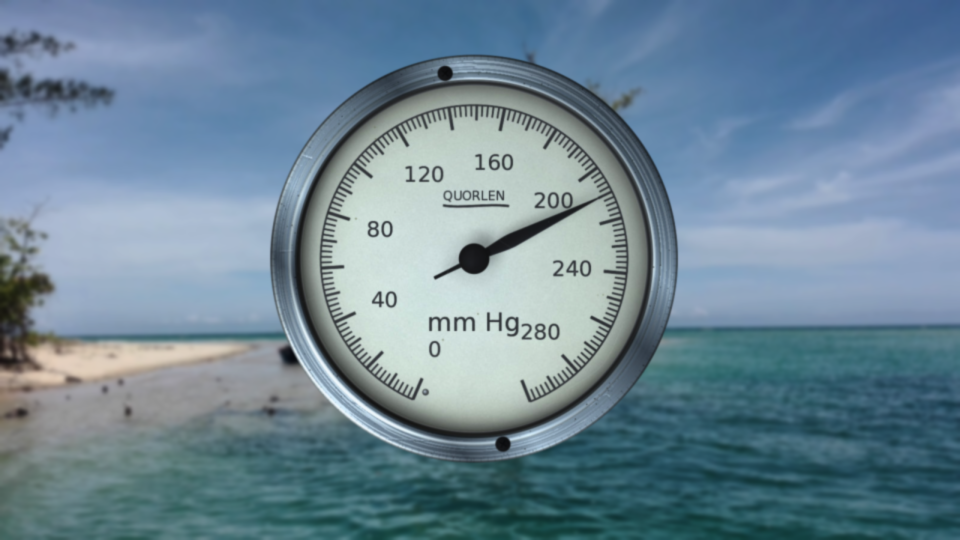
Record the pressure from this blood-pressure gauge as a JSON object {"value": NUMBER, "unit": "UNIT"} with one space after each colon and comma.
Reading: {"value": 210, "unit": "mmHg"}
